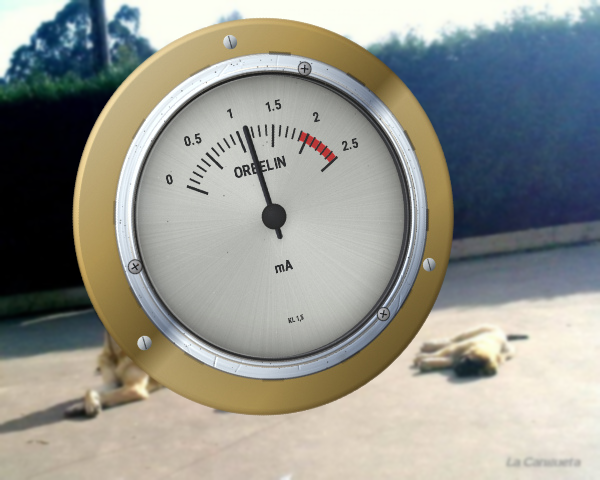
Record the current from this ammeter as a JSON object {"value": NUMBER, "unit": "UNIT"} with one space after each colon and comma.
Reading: {"value": 1.1, "unit": "mA"}
